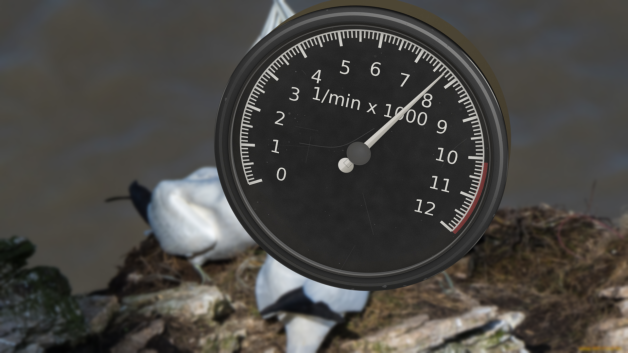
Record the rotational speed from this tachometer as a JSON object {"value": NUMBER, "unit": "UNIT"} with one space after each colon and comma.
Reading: {"value": 7700, "unit": "rpm"}
